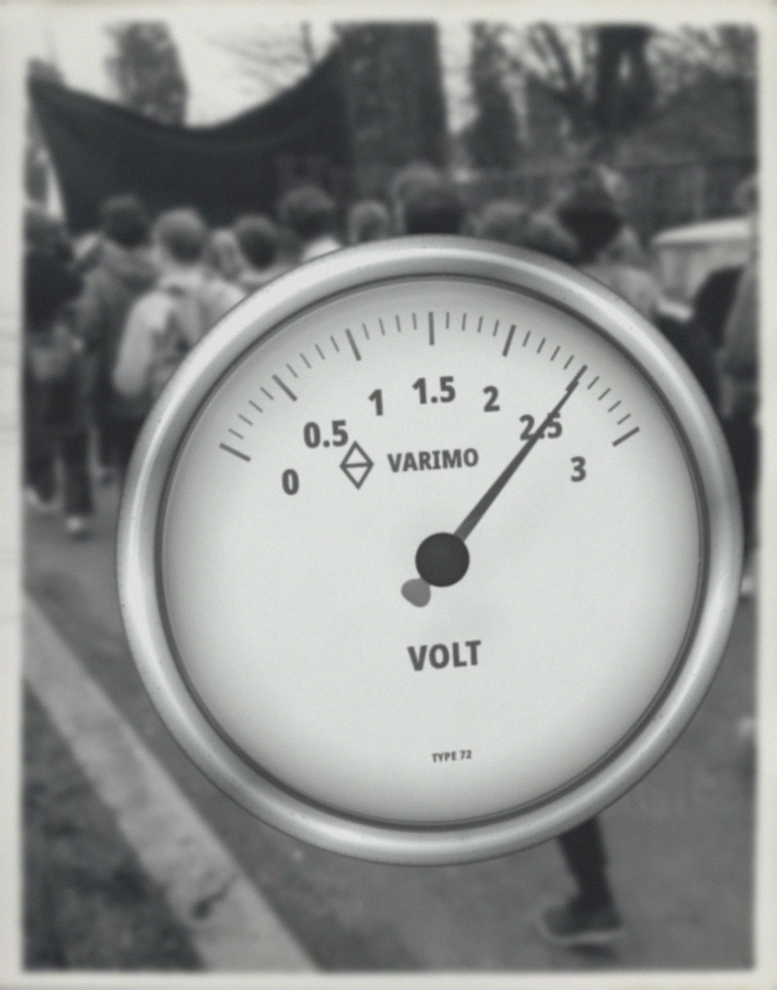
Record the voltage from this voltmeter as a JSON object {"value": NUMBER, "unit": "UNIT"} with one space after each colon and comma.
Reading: {"value": 2.5, "unit": "V"}
